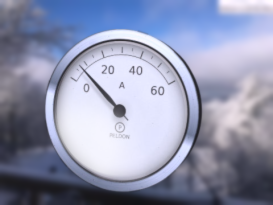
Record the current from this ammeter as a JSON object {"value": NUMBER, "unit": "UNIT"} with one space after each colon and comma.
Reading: {"value": 7.5, "unit": "A"}
